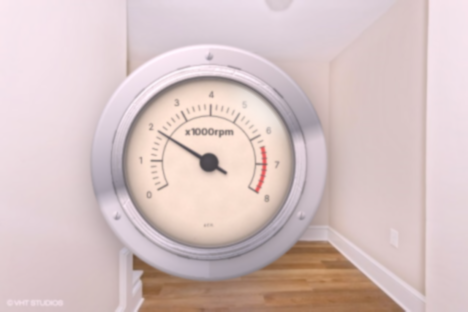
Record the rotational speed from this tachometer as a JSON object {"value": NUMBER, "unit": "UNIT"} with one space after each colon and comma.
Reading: {"value": 2000, "unit": "rpm"}
